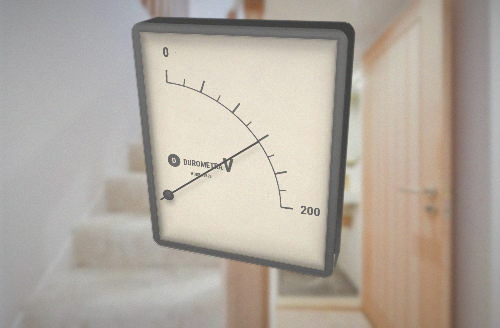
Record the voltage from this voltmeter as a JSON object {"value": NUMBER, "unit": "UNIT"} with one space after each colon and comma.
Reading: {"value": 120, "unit": "V"}
